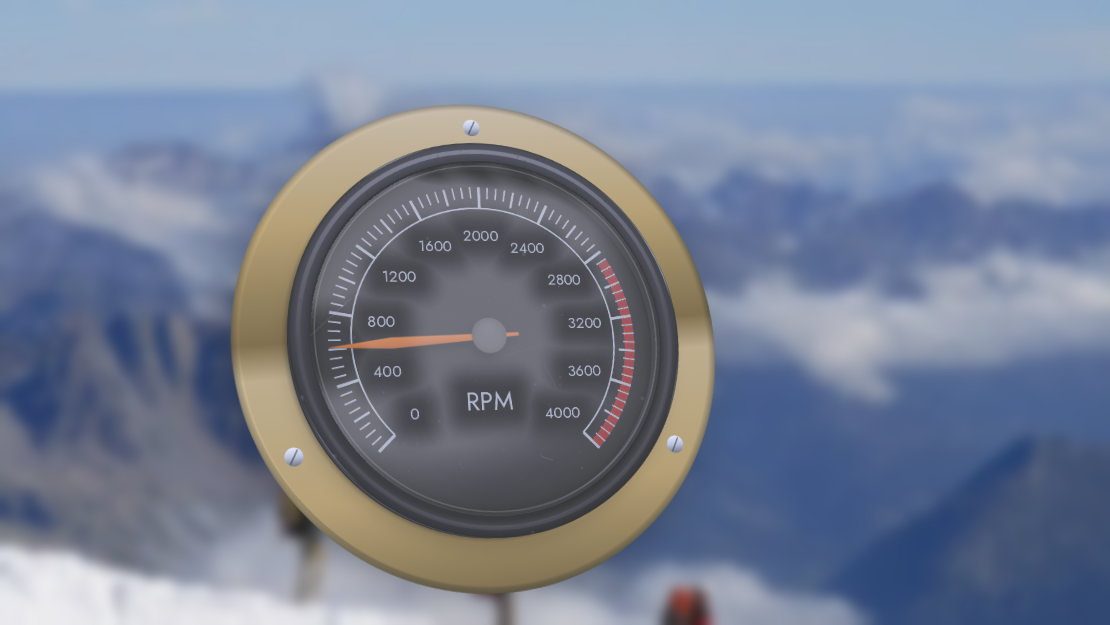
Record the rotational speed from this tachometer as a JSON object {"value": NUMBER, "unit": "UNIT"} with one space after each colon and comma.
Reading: {"value": 600, "unit": "rpm"}
